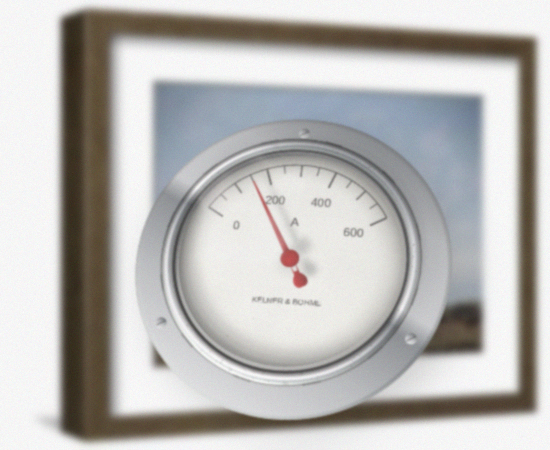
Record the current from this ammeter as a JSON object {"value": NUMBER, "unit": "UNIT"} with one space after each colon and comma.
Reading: {"value": 150, "unit": "A"}
